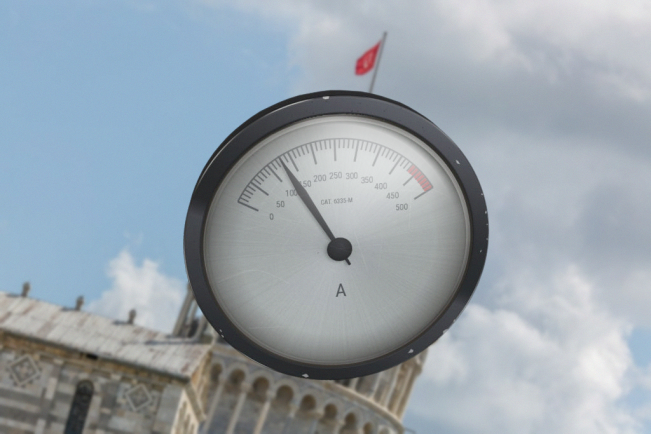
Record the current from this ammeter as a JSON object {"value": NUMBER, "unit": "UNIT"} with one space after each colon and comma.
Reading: {"value": 130, "unit": "A"}
